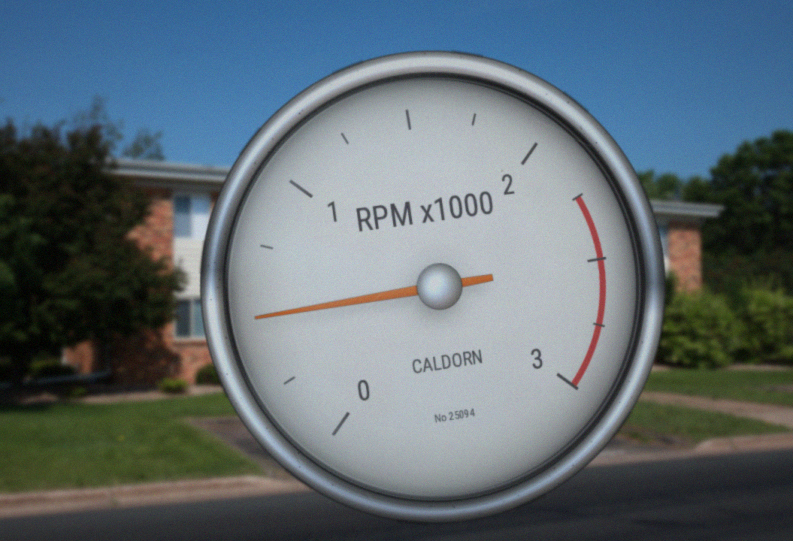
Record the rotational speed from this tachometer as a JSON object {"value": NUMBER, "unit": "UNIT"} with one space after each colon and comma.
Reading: {"value": 500, "unit": "rpm"}
